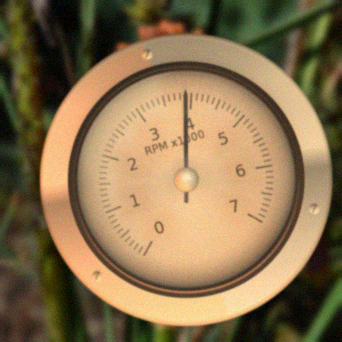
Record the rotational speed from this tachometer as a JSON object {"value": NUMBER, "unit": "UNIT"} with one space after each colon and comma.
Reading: {"value": 3900, "unit": "rpm"}
